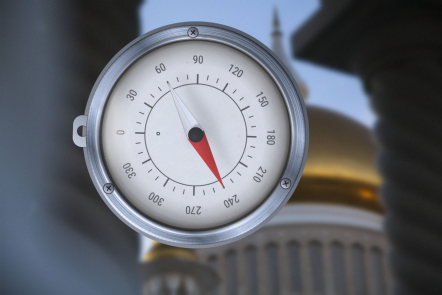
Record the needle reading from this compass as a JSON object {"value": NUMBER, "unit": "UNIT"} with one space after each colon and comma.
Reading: {"value": 240, "unit": "°"}
